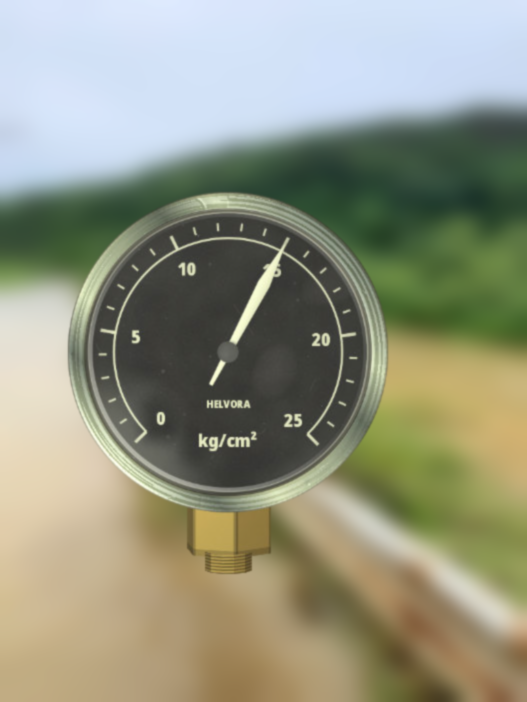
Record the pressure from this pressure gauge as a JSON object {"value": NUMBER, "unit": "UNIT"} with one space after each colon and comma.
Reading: {"value": 15, "unit": "kg/cm²"}
